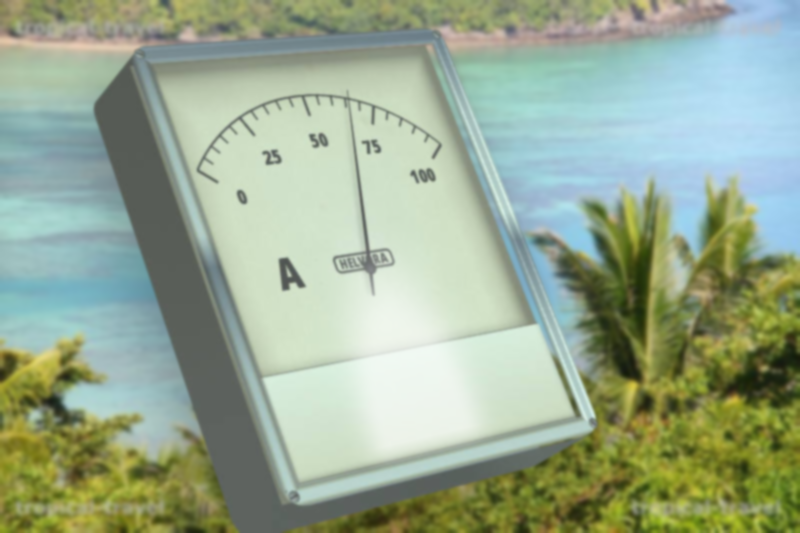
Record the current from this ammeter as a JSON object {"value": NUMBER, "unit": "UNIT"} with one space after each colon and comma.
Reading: {"value": 65, "unit": "A"}
